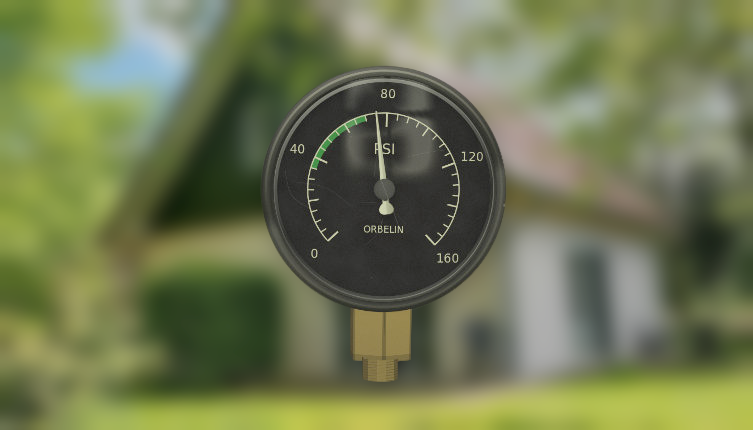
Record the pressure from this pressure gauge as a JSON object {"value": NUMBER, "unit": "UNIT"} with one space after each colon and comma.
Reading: {"value": 75, "unit": "psi"}
